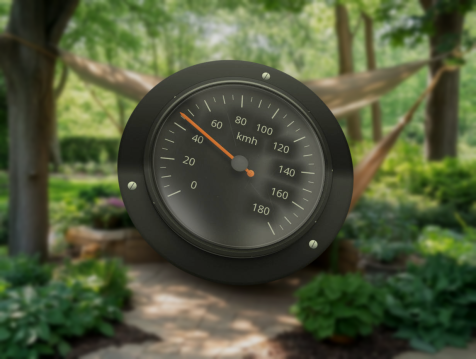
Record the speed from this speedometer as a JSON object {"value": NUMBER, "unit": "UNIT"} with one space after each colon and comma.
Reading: {"value": 45, "unit": "km/h"}
